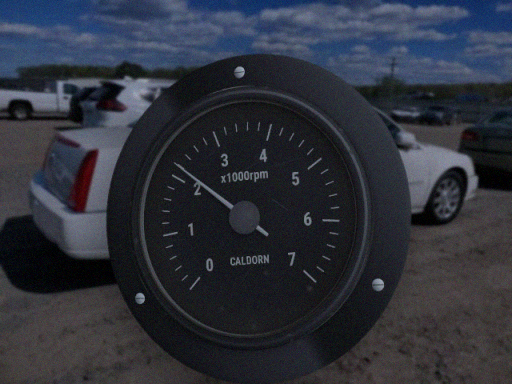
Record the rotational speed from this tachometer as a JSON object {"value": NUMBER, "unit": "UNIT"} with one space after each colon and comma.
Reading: {"value": 2200, "unit": "rpm"}
